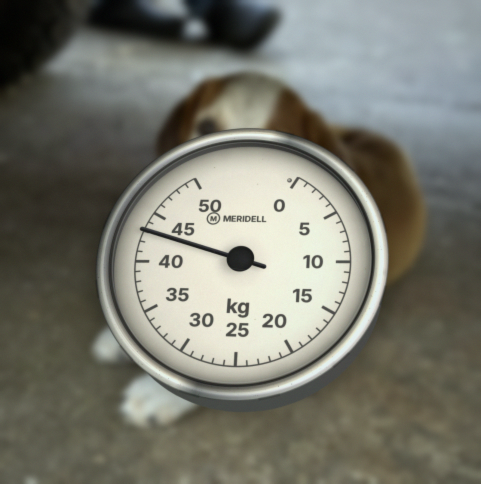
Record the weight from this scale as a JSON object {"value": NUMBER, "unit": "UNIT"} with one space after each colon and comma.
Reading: {"value": 43, "unit": "kg"}
